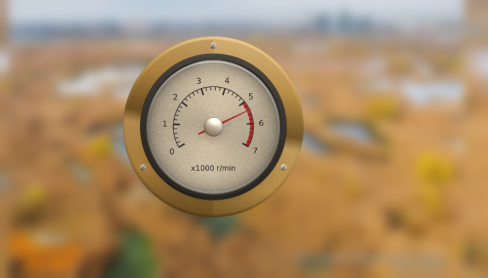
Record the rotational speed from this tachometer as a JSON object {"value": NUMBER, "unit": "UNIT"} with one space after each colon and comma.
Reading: {"value": 5400, "unit": "rpm"}
